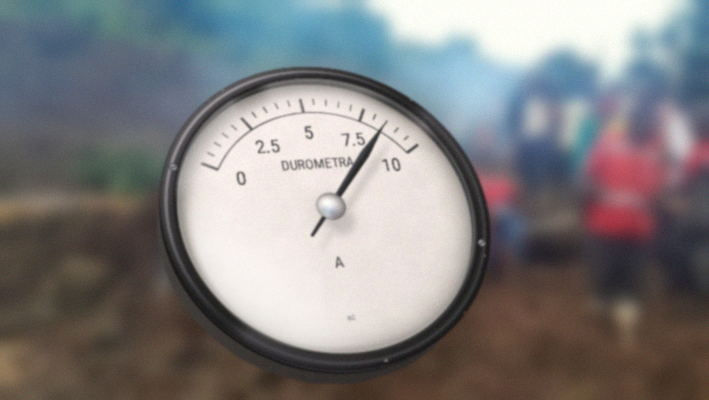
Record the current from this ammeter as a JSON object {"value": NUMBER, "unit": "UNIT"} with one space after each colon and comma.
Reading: {"value": 8.5, "unit": "A"}
